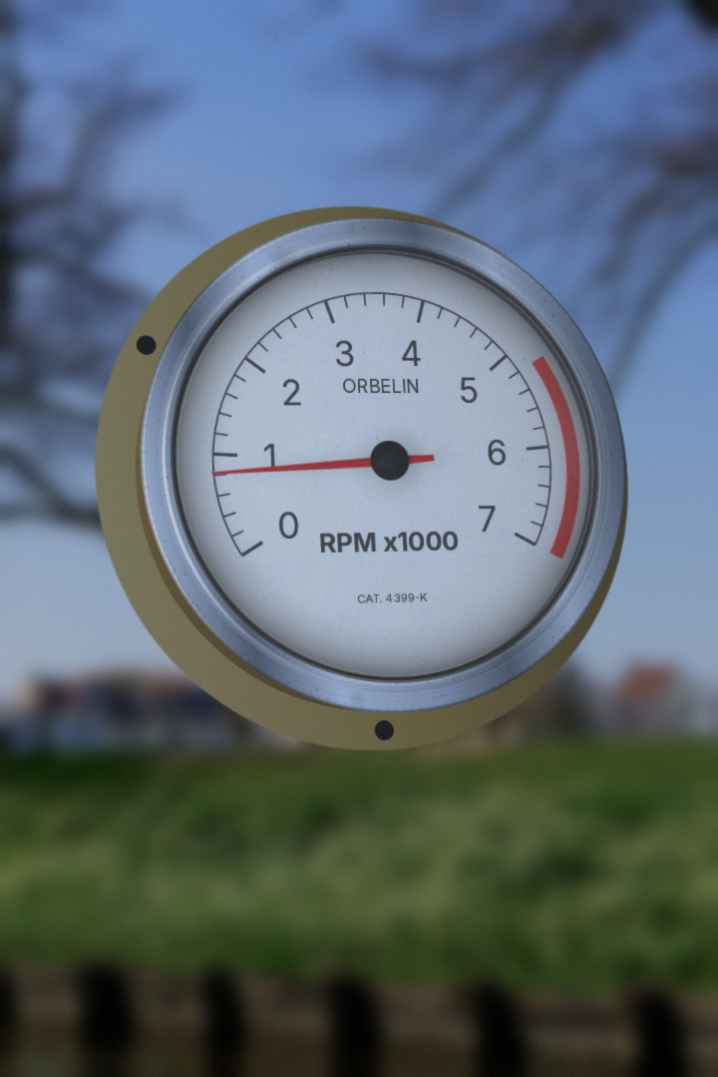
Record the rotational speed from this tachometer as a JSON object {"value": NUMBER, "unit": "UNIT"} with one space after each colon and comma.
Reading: {"value": 800, "unit": "rpm"}
